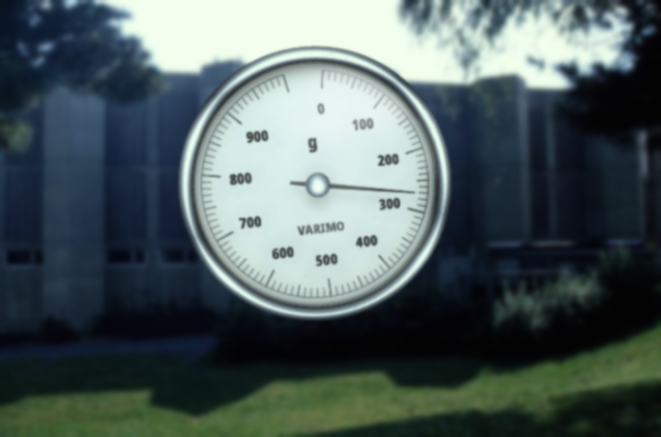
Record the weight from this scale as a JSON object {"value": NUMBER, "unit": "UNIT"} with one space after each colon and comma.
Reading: {"value": 270, "unit": "g"}
